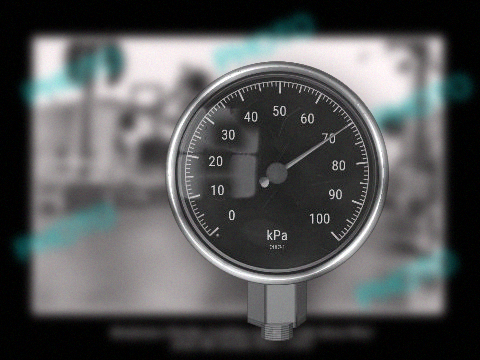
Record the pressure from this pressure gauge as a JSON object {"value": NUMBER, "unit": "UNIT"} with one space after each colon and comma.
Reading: {"value": 70, "unit": "kPa"}
